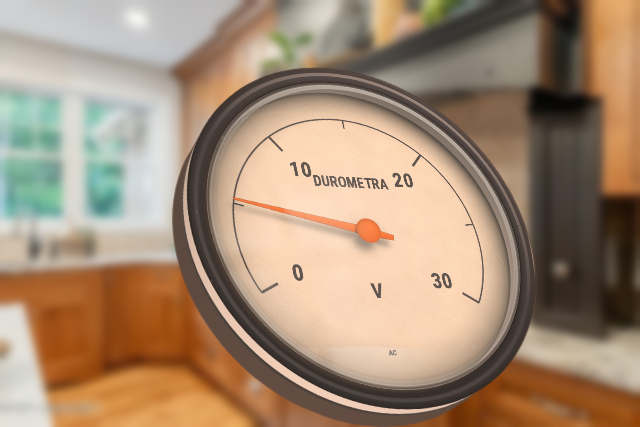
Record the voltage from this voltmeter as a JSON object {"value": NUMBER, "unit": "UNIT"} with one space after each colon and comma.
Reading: {"value": 5, "unit": "V"}
